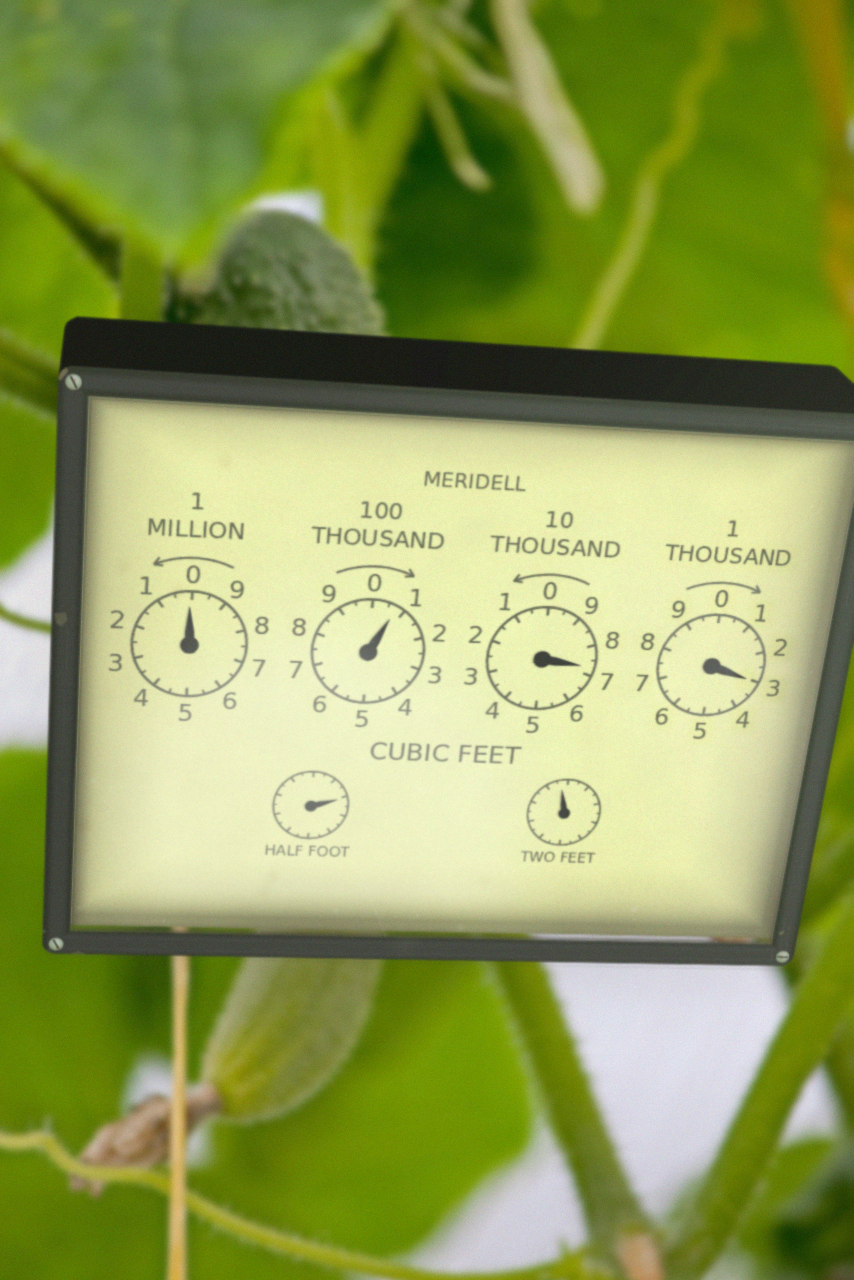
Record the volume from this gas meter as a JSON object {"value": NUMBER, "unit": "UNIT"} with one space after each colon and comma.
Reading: {"value": 7300, "unit": "ft³"}
